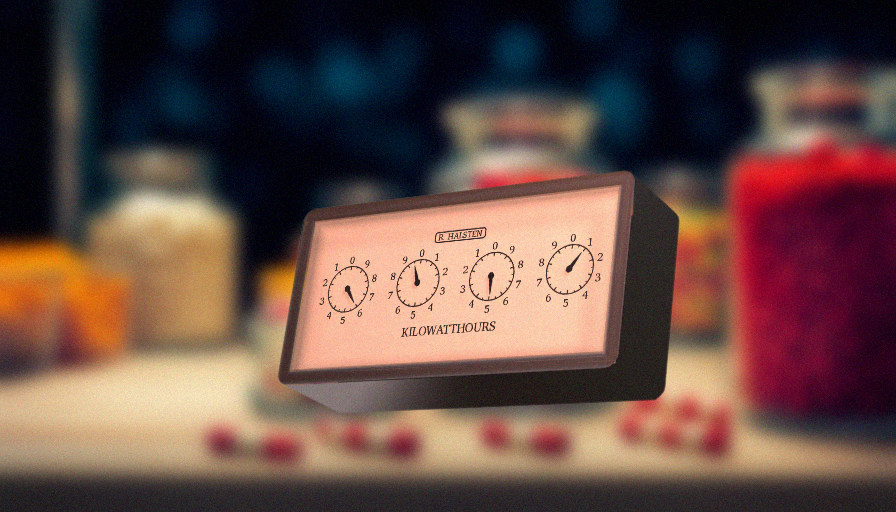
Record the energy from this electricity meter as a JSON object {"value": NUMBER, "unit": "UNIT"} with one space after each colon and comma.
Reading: {"value": 5951, "unit": "kWh"}
